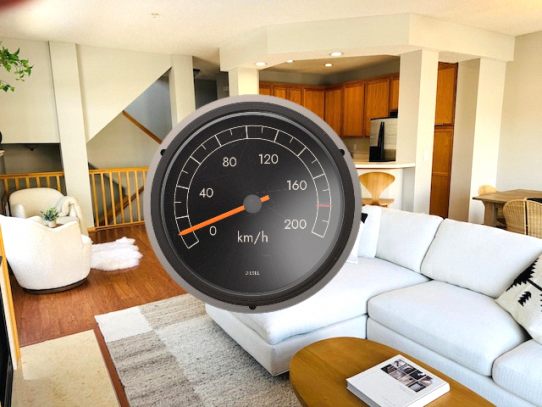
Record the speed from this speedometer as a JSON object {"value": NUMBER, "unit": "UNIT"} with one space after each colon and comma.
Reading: {"value": 10, "unit": "km/h"}
